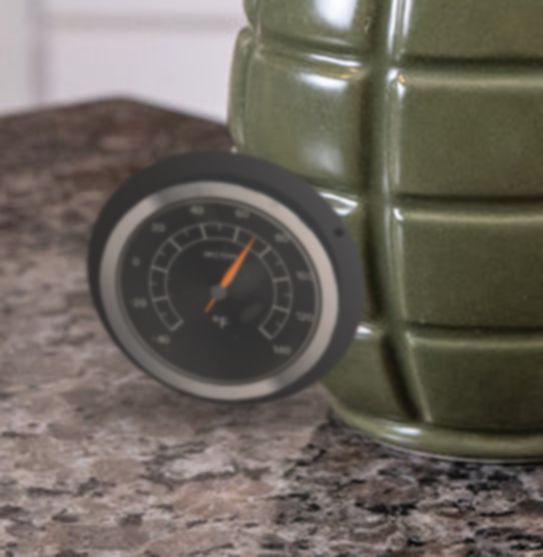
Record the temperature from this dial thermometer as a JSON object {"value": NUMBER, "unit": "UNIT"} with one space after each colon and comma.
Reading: {"value": 70, "unit": "°F"}
